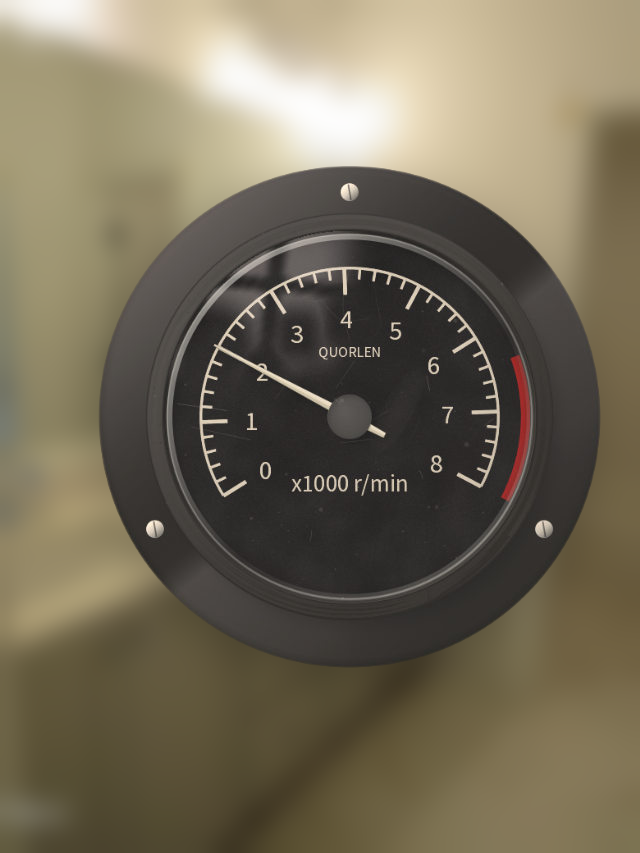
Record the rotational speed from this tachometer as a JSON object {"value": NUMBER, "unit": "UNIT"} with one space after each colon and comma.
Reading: {"value": 2000, "unit": "rpm"}
